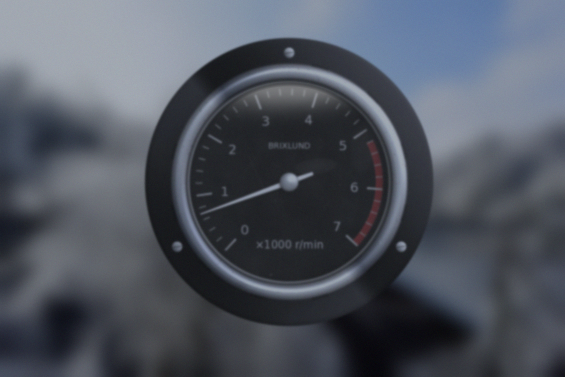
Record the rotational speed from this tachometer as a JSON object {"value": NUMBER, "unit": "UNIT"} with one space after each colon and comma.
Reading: {"value": 700, "unit": "rpm"}
